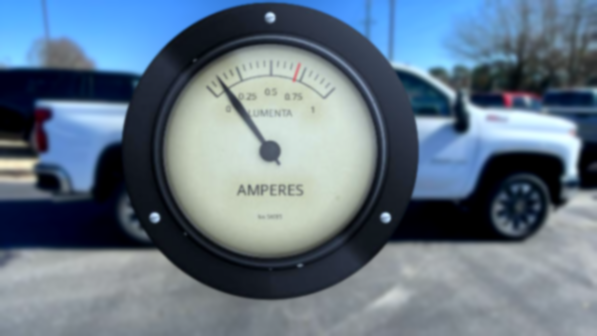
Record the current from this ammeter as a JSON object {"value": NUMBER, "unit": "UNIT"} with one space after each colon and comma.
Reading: {"value": 0.1, "unit": "A"}
